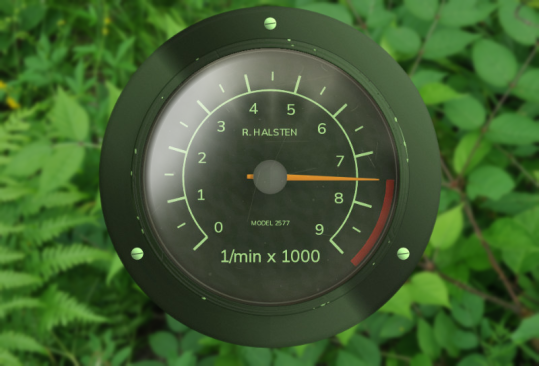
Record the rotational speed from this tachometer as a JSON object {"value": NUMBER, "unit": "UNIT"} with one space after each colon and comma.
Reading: {"value": 7500, "unit": "rpm"}
